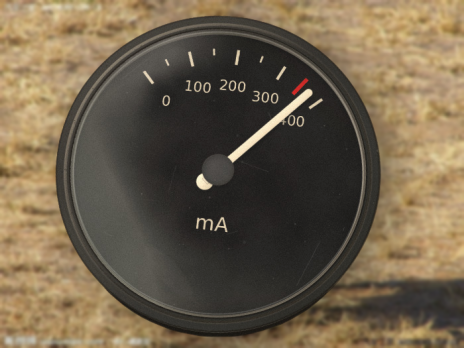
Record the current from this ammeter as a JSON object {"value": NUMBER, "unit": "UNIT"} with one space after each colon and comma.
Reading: {"value": 375, "unit": "mA"}
